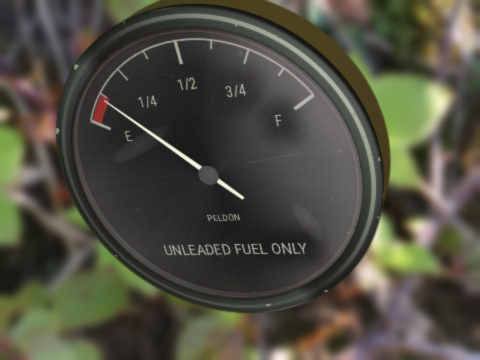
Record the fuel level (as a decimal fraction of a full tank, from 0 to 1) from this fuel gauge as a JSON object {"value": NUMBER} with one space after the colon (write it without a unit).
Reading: {"value": 0.125}
